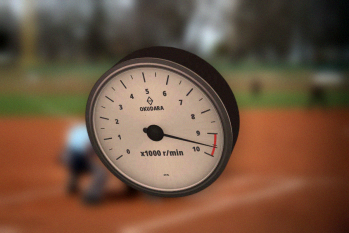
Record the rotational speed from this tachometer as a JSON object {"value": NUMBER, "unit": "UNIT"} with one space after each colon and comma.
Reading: {"value": 9500, "unit": "rpm"}
